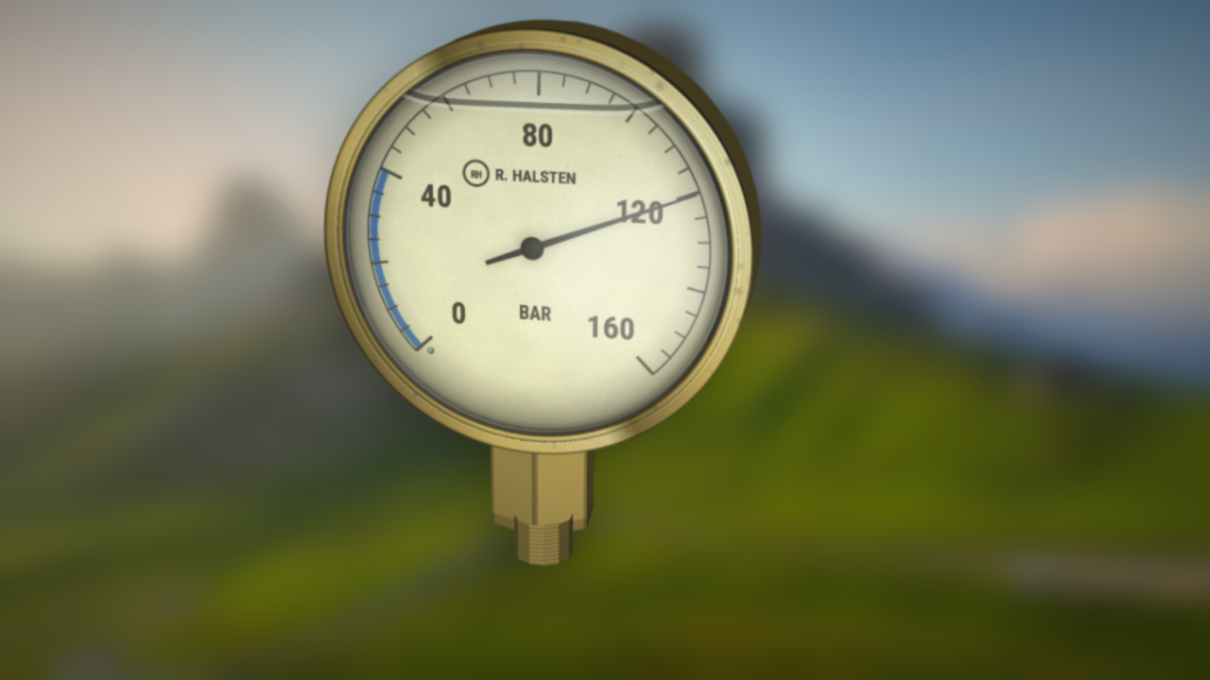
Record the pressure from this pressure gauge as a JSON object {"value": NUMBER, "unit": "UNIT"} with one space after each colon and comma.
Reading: {"value": 120, "unit": "bar"}
